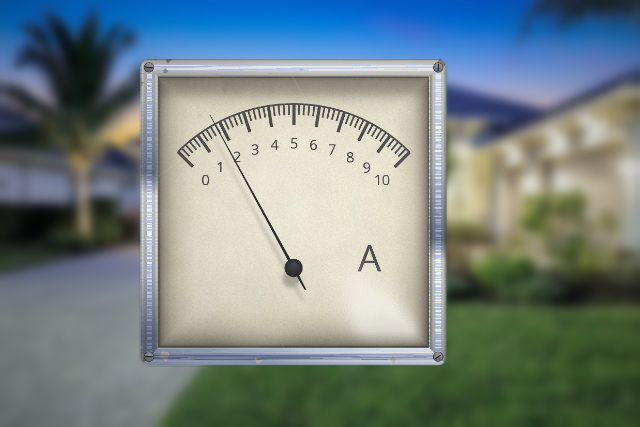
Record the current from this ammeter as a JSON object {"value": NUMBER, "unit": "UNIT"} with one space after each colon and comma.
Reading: {"value": 1.8, "unit": "A"}
